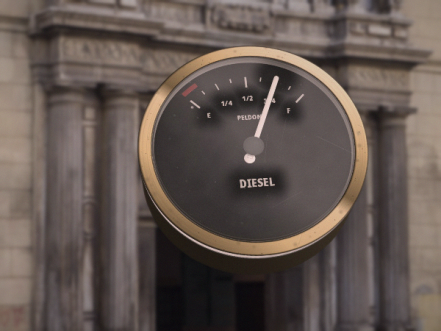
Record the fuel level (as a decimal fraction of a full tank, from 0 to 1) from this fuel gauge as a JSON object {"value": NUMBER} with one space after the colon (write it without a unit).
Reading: {"value": 0.75}
